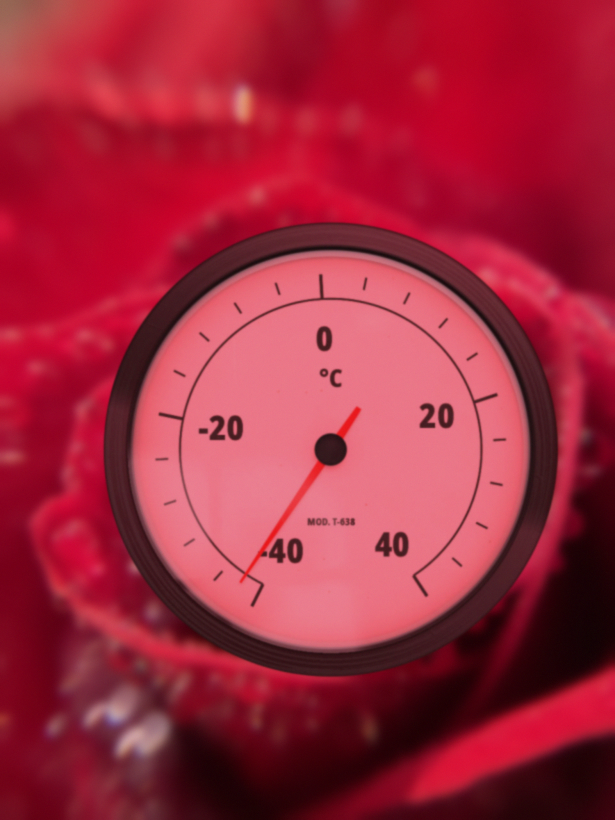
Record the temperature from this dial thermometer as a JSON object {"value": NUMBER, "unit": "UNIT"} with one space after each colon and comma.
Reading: {"value": -38, "unit": "°C"}
